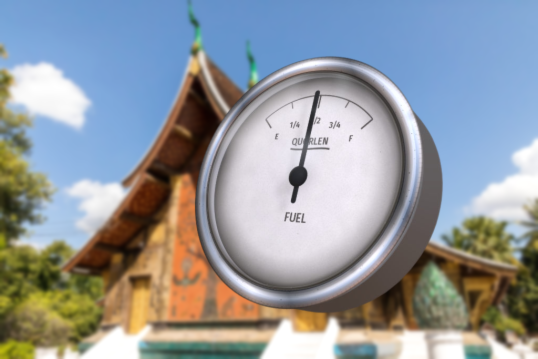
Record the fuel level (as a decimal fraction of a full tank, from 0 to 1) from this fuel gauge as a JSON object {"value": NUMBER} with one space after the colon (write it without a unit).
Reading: {"value": 0.5}
